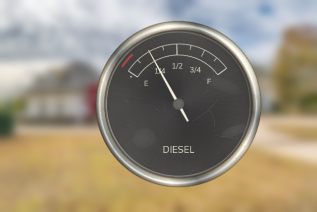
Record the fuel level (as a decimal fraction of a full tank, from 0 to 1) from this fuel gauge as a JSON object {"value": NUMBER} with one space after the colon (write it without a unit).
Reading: {"value": 0.25}
